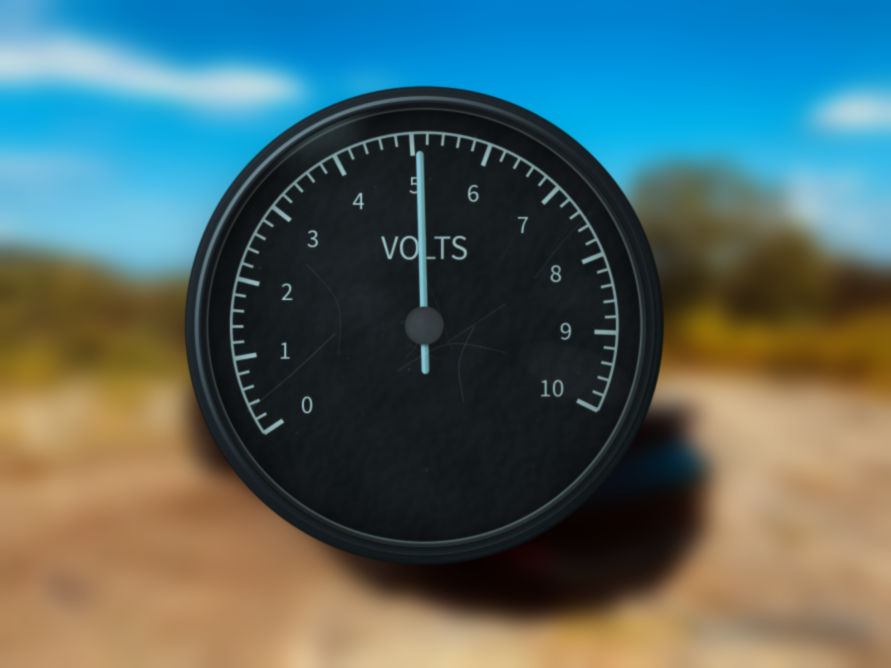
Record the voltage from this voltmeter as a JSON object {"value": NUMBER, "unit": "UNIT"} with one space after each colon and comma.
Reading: {"value": 5.1, "unit": "V"}
